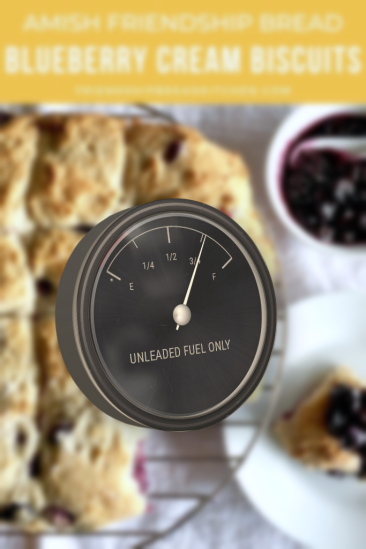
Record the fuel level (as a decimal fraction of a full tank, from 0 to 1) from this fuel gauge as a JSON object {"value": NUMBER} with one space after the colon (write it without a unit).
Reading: {"value": 0.75}
